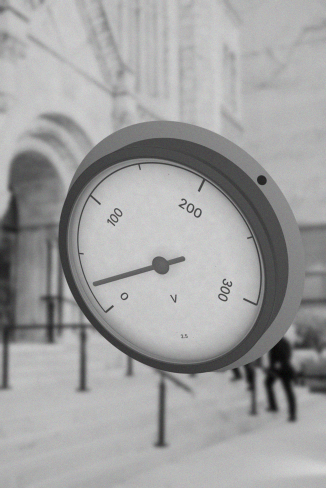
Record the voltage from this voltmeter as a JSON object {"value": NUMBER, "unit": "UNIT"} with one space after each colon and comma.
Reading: {"value": 25, "unit": "V"}
